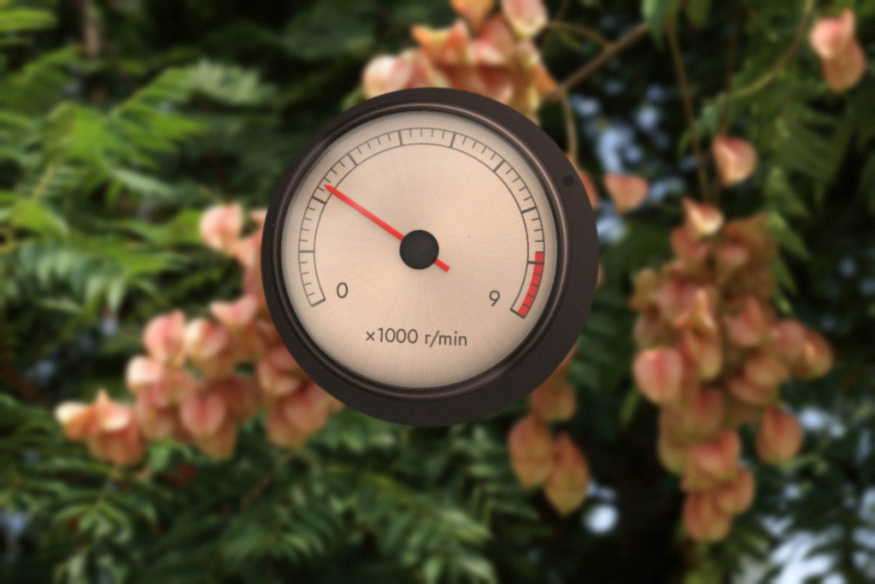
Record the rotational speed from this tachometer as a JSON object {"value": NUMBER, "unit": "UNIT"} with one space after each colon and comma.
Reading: {"value": 2300, "unit": "rpm"}
